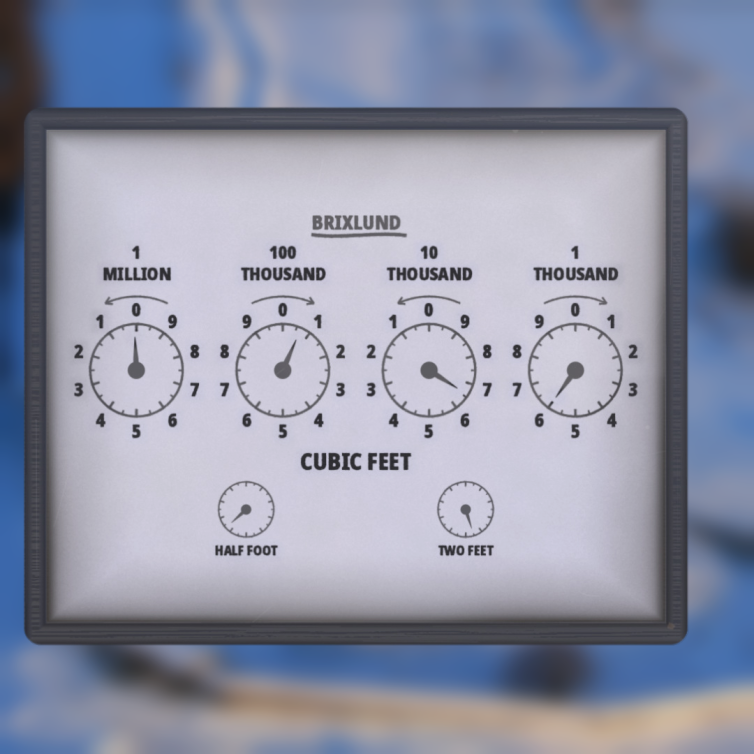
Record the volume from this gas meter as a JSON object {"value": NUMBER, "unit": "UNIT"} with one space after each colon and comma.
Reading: {"value": 6600, "unit": "ft³"}
